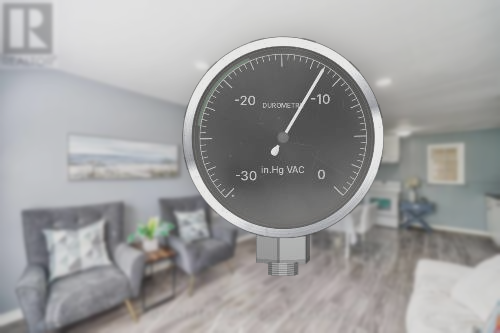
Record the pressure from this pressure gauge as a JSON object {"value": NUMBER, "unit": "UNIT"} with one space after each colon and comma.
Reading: {"value": -11.5, "unit": "inHg"}
